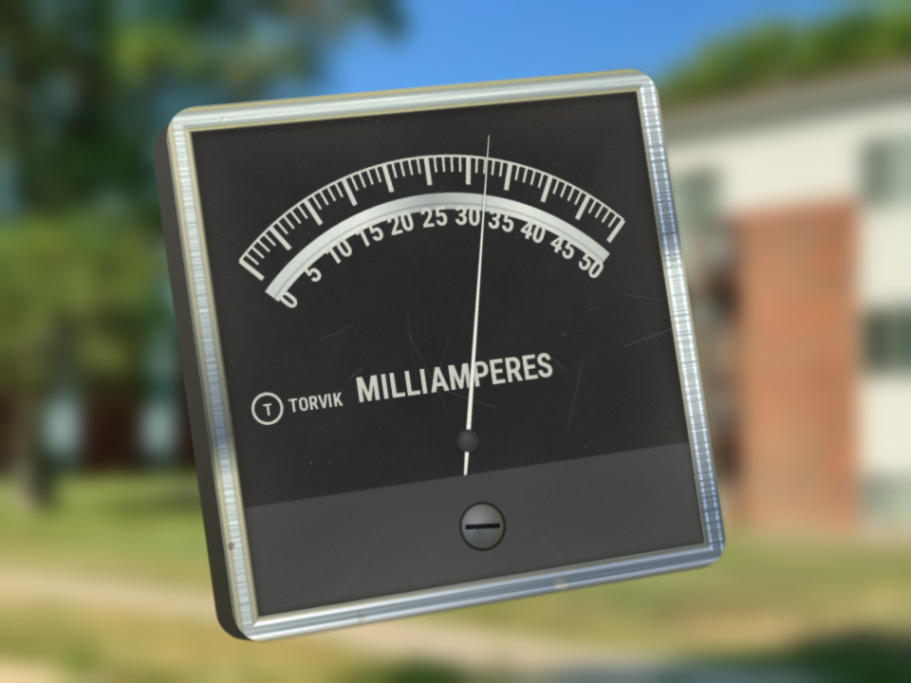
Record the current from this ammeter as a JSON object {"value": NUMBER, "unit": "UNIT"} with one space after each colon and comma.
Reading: {"value": 32, "unit": "mA"}
